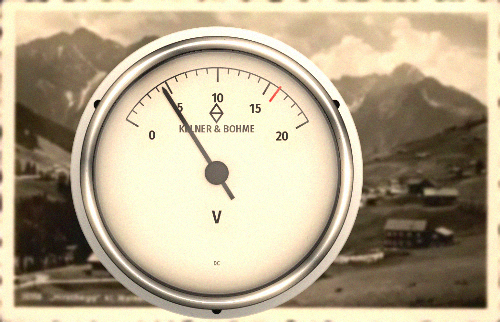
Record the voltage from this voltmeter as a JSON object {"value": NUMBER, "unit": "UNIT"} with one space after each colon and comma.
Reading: {"value": 4.5, "unit": "V"}
